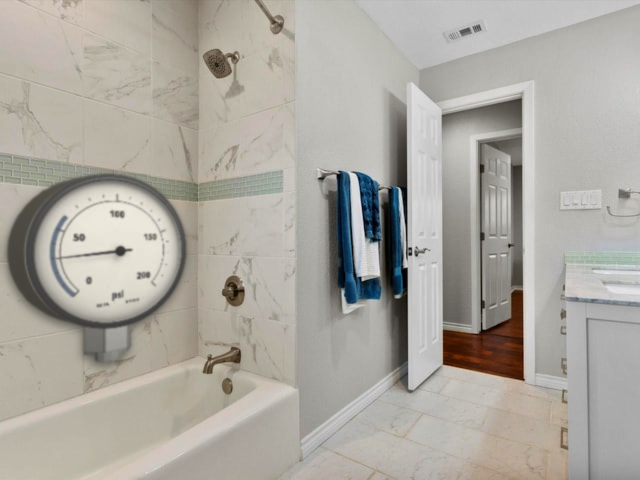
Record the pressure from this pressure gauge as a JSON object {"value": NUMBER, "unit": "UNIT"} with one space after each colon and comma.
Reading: {"value": 30, "unit": "psi"}
